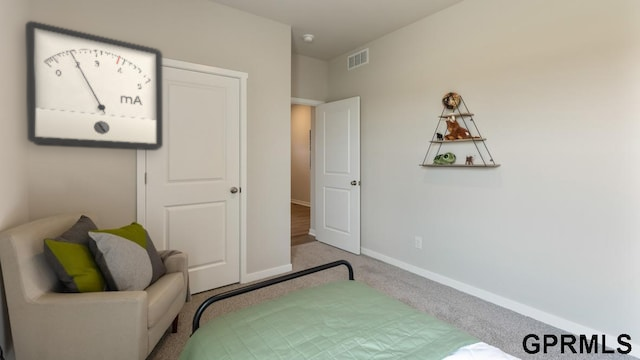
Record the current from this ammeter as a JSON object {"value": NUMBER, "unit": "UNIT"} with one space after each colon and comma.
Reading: {"value": 2, "unit": "mA"}
